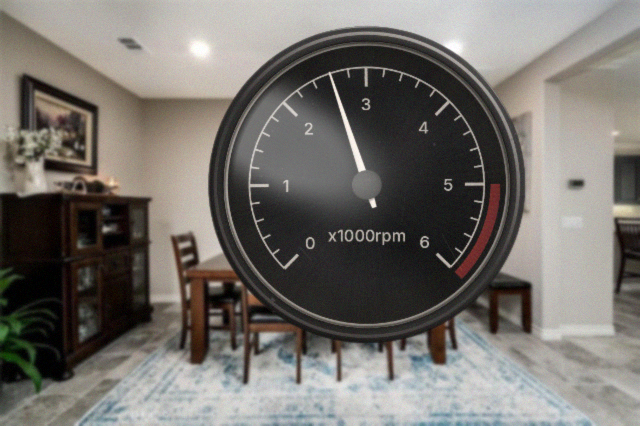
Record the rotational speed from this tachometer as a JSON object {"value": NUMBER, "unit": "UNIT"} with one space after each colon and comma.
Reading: {"value": 2600, "unit": "rpm"}
